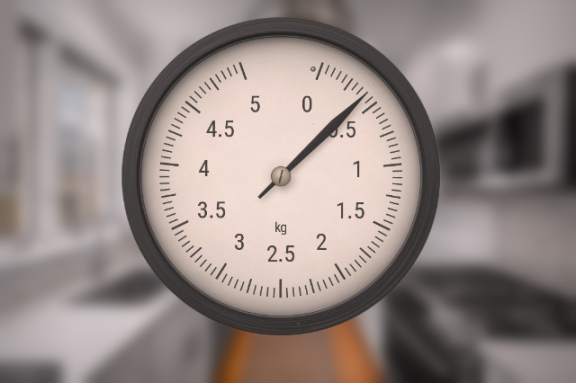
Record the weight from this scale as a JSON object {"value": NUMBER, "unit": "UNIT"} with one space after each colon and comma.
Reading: {"value": 0.4, "unit": "kg"}
